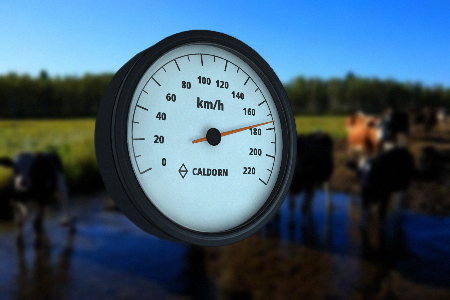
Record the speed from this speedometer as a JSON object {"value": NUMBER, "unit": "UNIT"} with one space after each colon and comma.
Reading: {"value": 175, "unit": "km/h"}
